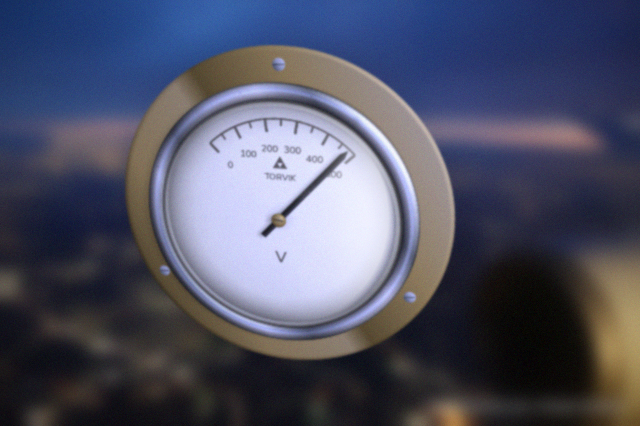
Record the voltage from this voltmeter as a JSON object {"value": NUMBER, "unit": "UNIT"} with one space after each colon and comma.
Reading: {"value": 475, "unit": "V"}
